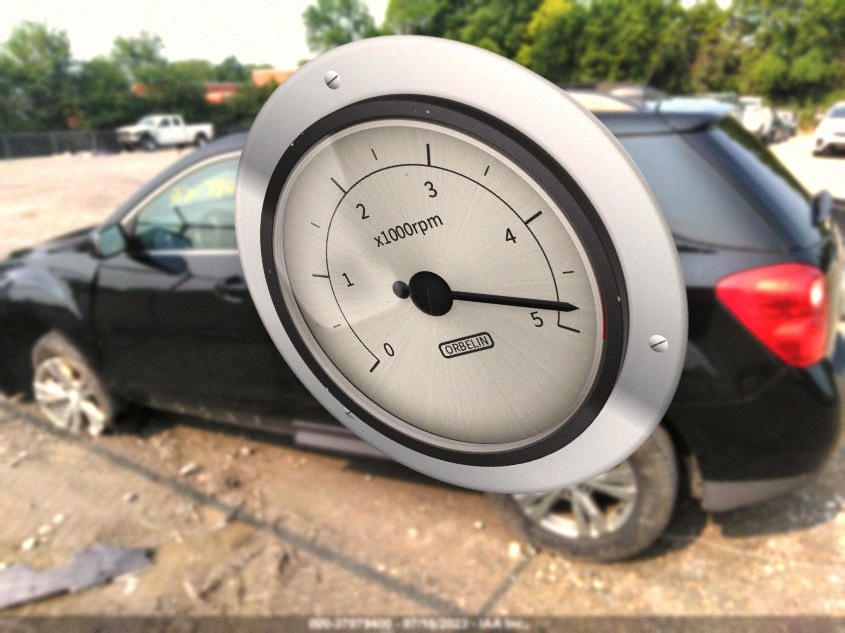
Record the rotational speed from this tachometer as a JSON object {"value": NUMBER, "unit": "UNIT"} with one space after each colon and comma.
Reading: {"value": 4750, "unit": "rpm"}
